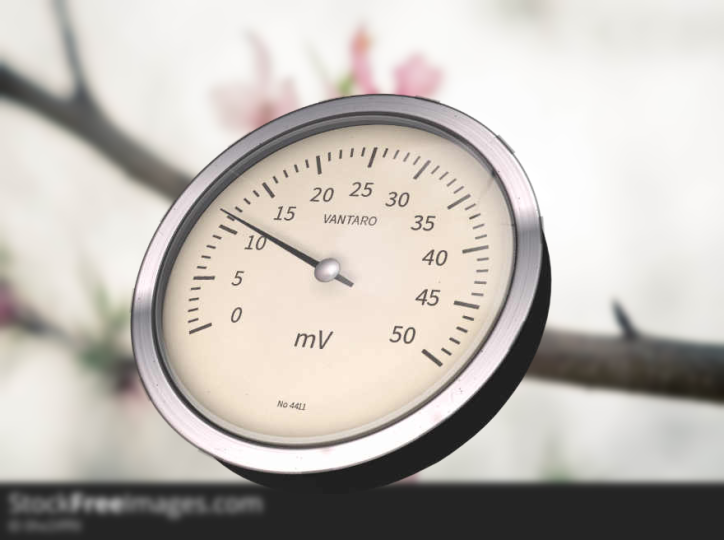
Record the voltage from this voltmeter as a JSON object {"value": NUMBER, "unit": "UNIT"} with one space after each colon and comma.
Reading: {"value": 11, "unit": "mV"}
